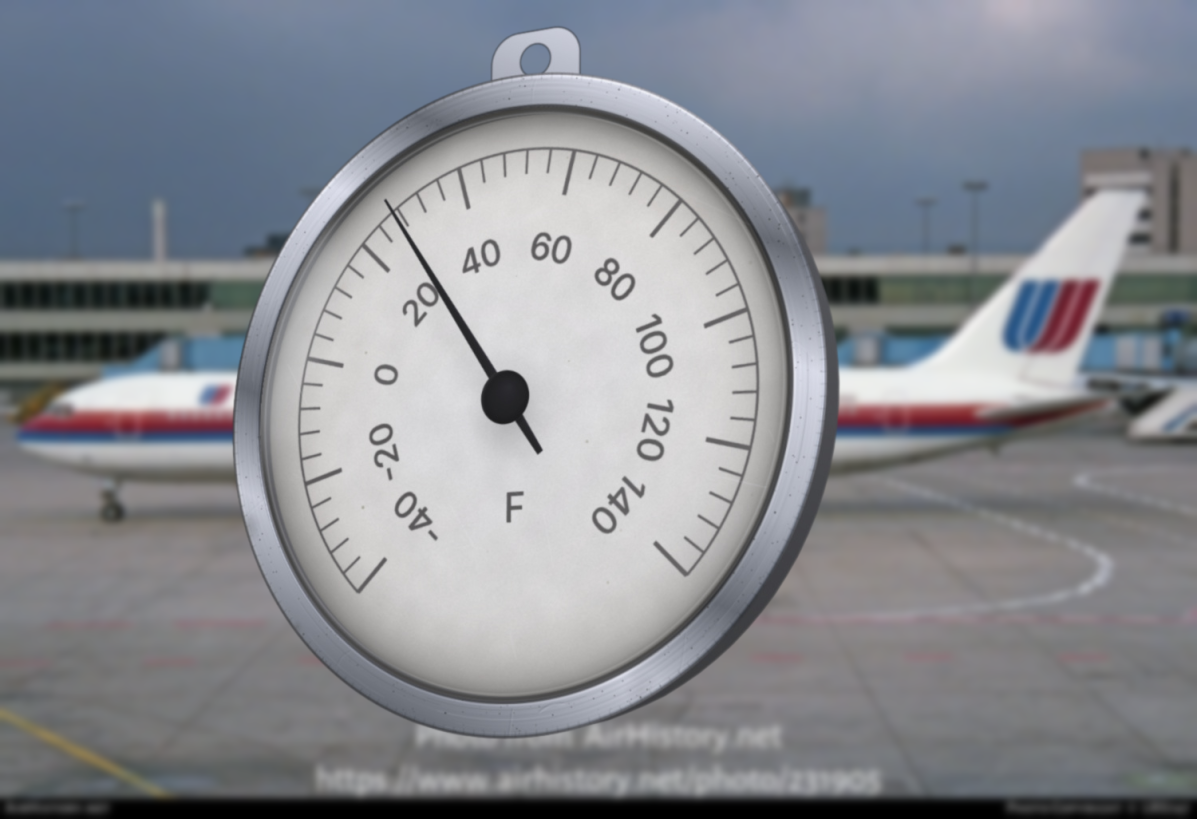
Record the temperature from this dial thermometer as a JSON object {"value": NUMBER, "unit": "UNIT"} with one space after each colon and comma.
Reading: {"value": 28, "unit": "°F"}
